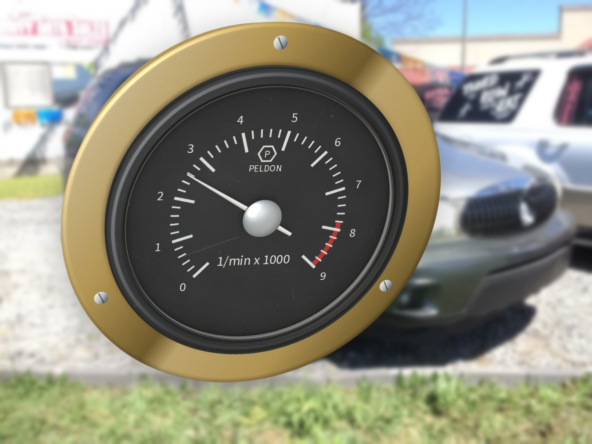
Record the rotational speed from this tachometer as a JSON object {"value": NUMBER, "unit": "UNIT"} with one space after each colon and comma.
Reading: {"value": 2600, "unit": "rpm"}
